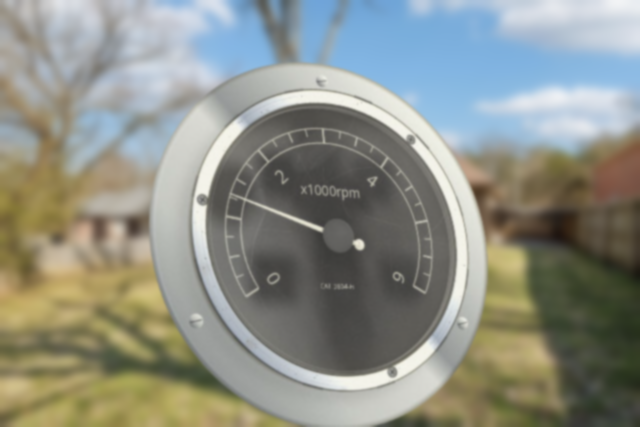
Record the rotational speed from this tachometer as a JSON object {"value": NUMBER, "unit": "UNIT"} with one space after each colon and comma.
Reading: {"value": 1250, "unit": "rpm"}
